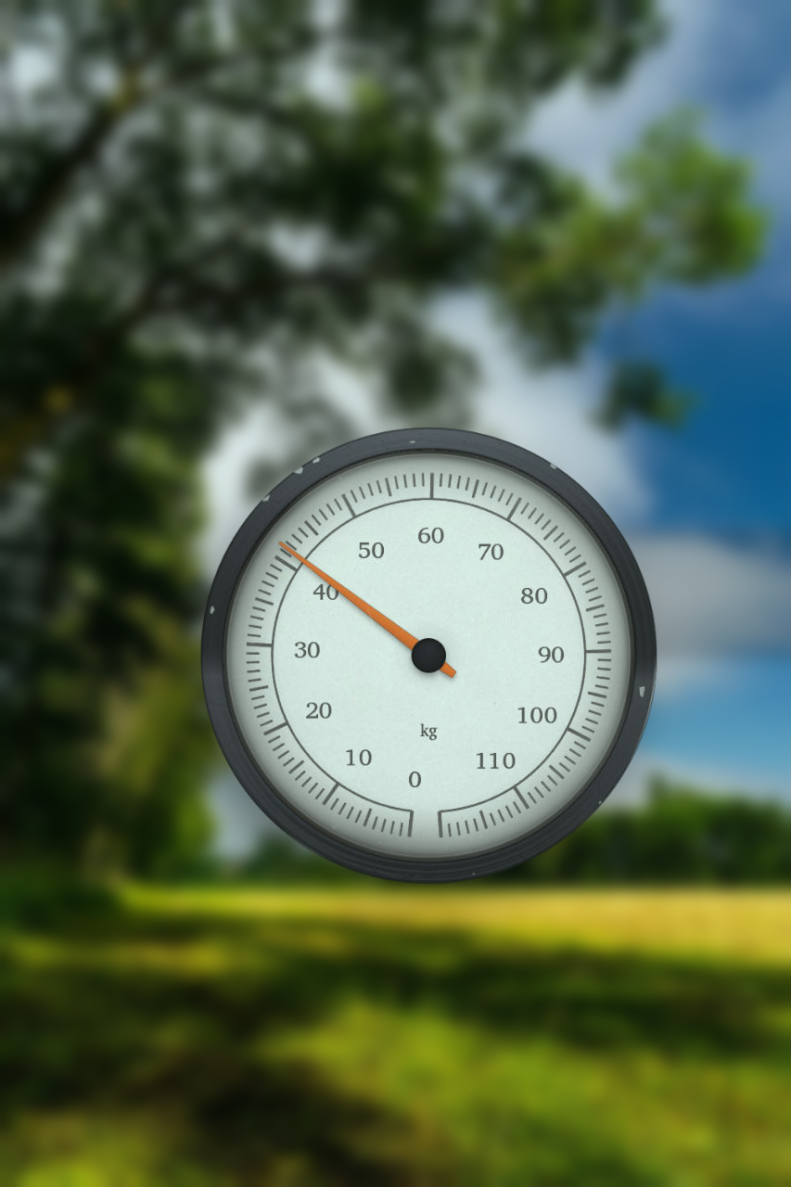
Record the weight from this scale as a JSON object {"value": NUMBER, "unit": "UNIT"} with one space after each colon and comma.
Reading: {"value": 41.5, "unit": "kg"}
